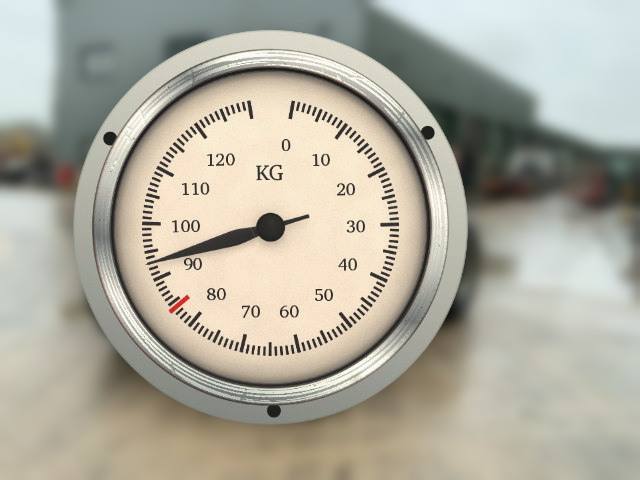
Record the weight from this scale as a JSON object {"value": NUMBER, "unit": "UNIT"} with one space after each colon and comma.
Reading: {"value": 93, "unit": "kg"}
